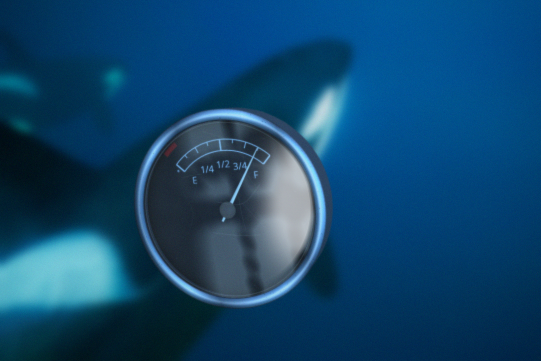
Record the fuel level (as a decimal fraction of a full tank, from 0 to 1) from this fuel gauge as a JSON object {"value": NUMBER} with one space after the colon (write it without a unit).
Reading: {"value": 0.875}
